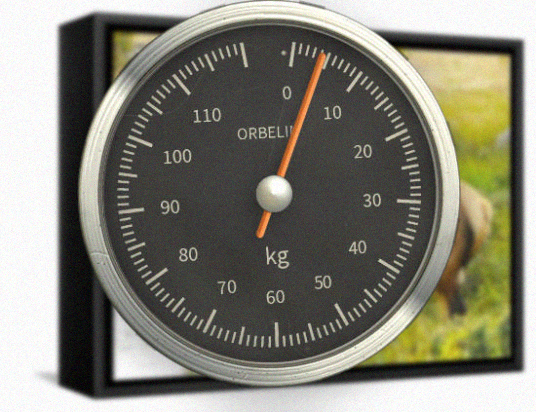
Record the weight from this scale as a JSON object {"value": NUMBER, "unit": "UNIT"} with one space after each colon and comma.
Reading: {"value": 4, "unit": "kg"}
